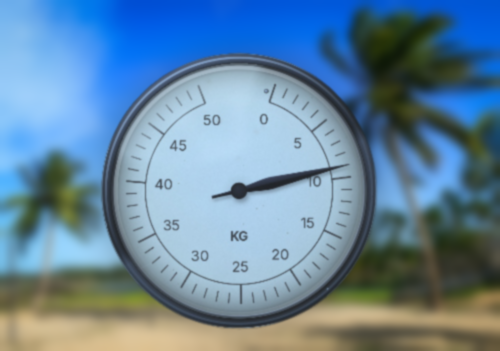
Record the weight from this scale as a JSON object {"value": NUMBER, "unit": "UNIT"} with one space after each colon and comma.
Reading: {"value": 9, "unit": "kg"}
